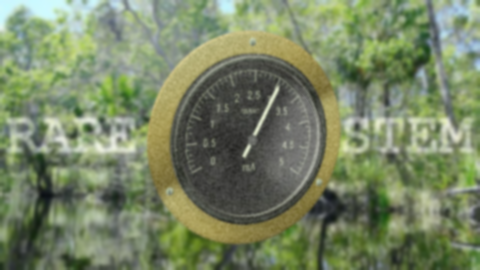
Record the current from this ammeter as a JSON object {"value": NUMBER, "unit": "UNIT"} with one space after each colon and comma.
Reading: {"value": 3, "unit": "mA"}
